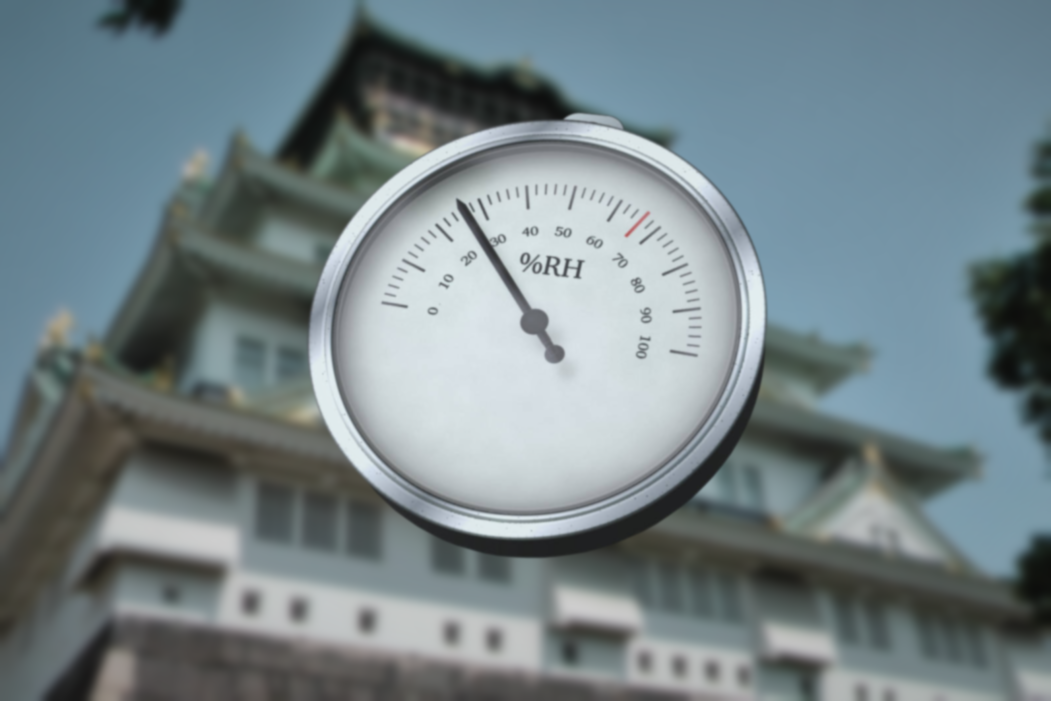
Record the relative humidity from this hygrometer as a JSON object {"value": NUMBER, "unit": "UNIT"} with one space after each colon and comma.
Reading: {"value": 26, "unit": "%"}
